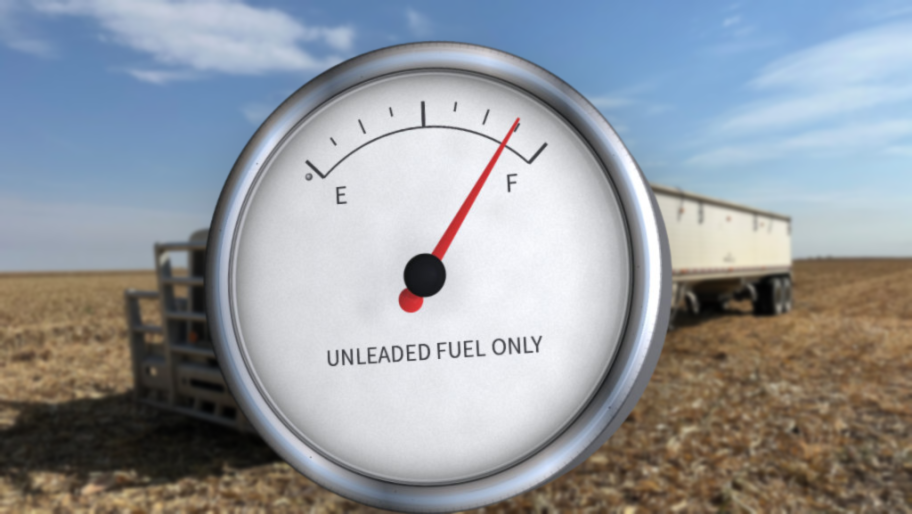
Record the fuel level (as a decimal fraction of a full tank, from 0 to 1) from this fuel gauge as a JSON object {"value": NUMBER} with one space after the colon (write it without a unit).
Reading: {"value": 0.875}
